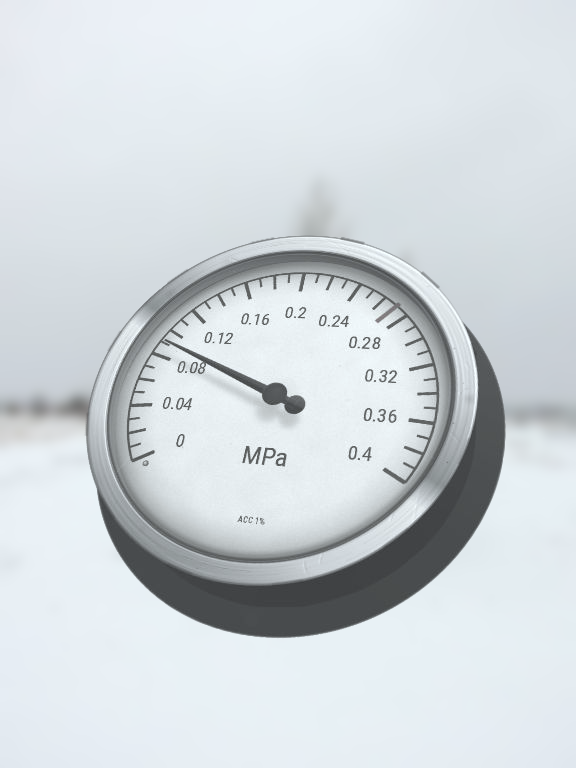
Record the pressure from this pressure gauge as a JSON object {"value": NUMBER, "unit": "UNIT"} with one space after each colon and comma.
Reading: {"value": 0.09, "unit": "MPa"}
